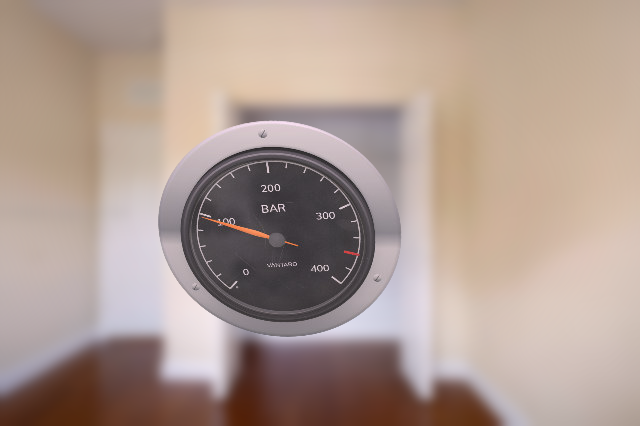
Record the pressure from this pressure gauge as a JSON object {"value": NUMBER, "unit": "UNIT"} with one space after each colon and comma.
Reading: {"value": 100, "unit": "bar"}
